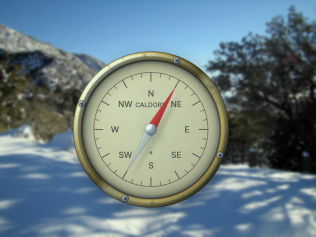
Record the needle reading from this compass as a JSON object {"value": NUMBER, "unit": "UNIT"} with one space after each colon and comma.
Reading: {"value": 30, "unit": "°"}
